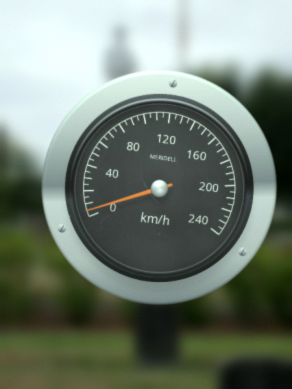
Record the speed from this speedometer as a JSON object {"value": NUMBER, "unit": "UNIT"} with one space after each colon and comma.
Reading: {"value": 5, "unit": "km/h"}
